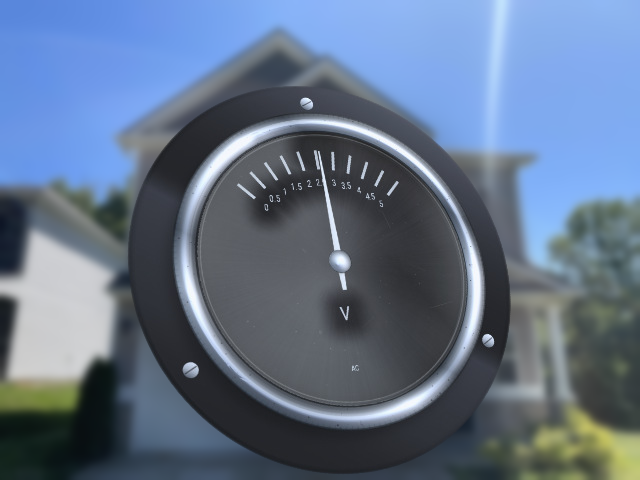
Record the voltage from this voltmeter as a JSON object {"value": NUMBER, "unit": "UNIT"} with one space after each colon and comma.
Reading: {"value": 2.5, "unit": "V"}
